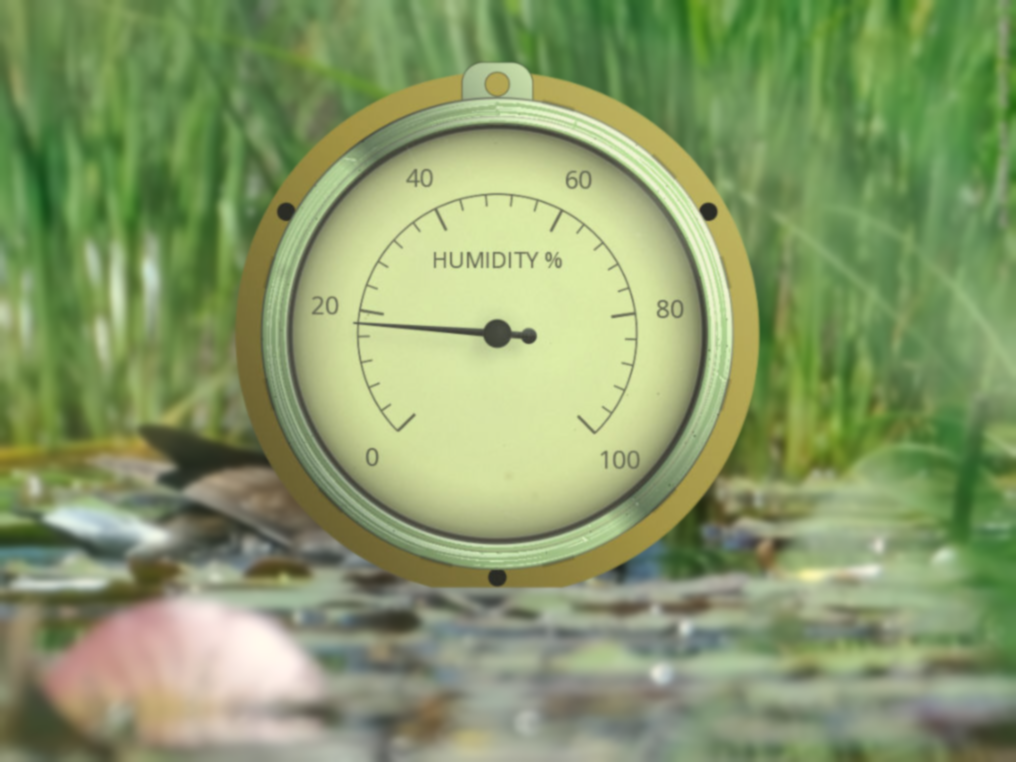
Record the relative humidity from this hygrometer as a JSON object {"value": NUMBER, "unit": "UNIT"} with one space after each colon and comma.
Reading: {"value": 18, "unit": "%"}
